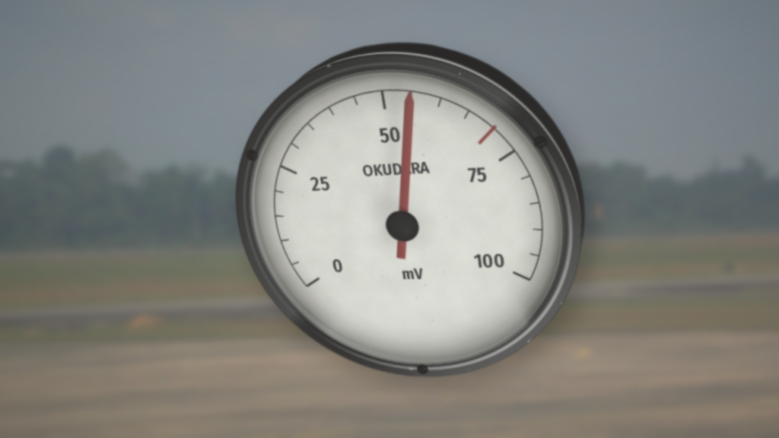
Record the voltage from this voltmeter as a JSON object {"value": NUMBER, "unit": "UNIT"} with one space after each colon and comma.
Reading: {"value": 55, "unit": "mV"}
